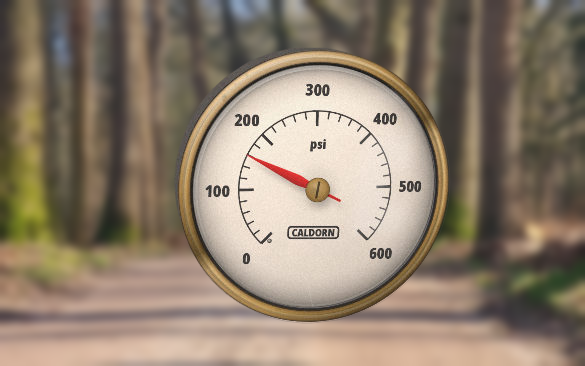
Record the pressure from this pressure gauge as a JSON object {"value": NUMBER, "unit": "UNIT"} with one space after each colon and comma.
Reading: {"value": 160, "unit": "psi"}
